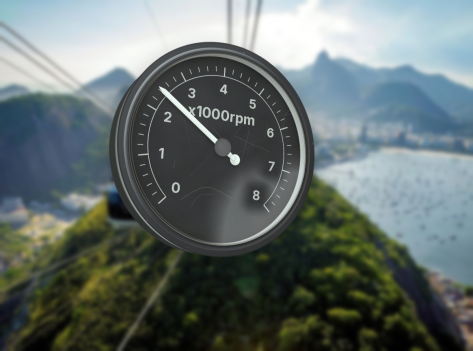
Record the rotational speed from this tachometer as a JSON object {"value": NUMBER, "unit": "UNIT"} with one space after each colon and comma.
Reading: {"value": 2400, "unit": "rpm"}
